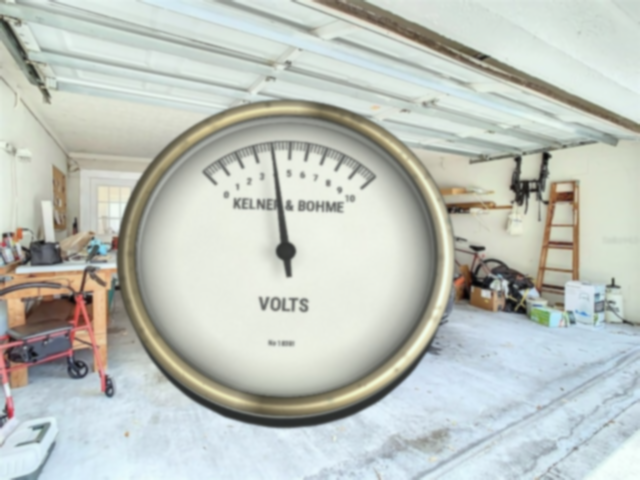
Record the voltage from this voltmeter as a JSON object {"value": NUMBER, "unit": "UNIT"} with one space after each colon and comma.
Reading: {"value": 4, "unit": "V"}
